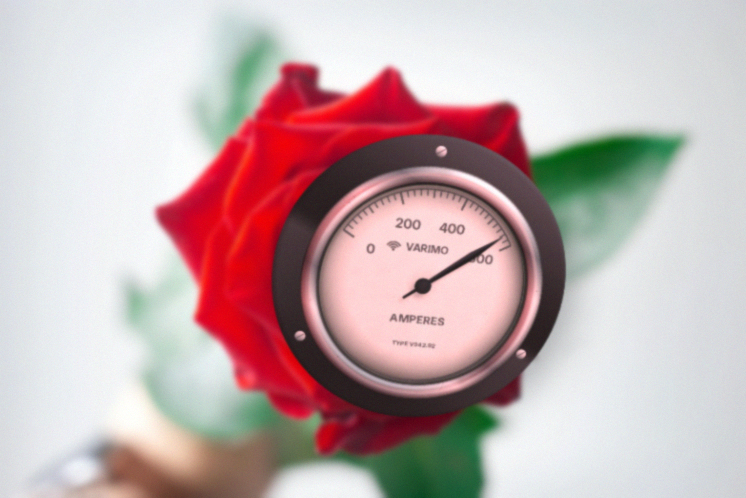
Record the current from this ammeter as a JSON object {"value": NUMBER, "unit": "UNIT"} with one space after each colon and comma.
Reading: {"value": 560, "unit": "A"}
